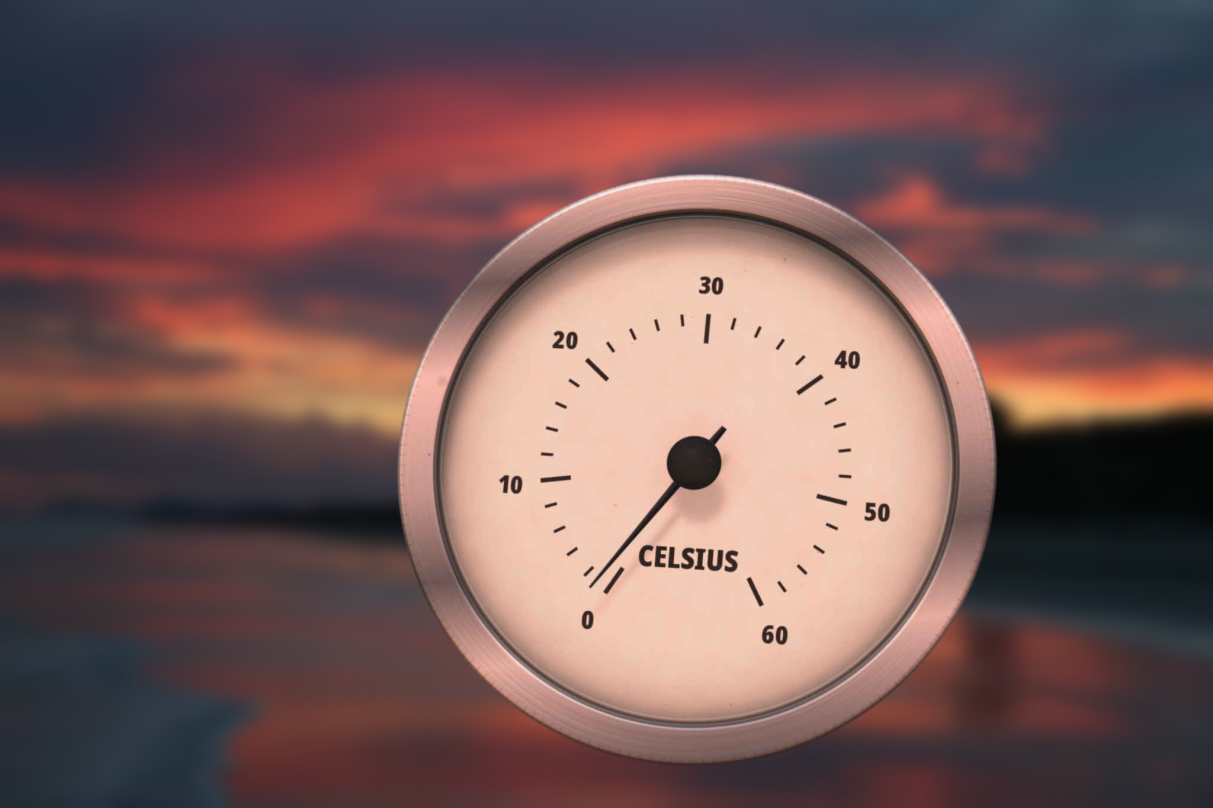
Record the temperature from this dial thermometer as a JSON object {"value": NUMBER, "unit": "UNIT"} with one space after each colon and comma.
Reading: {"value": 1, "unit": "°C"}
